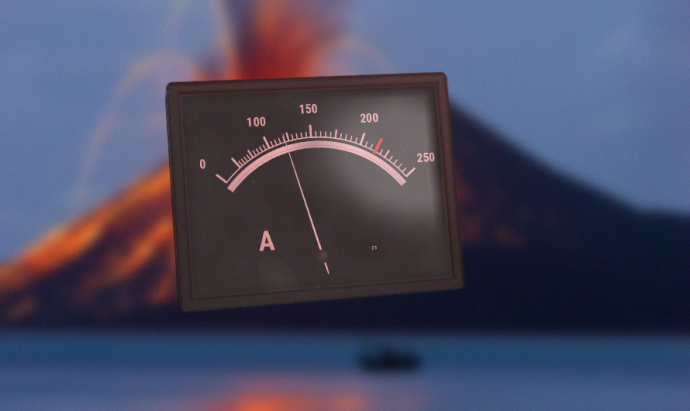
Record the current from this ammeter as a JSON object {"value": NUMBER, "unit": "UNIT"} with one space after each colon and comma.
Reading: {"value": 120, "unit": "A"}
